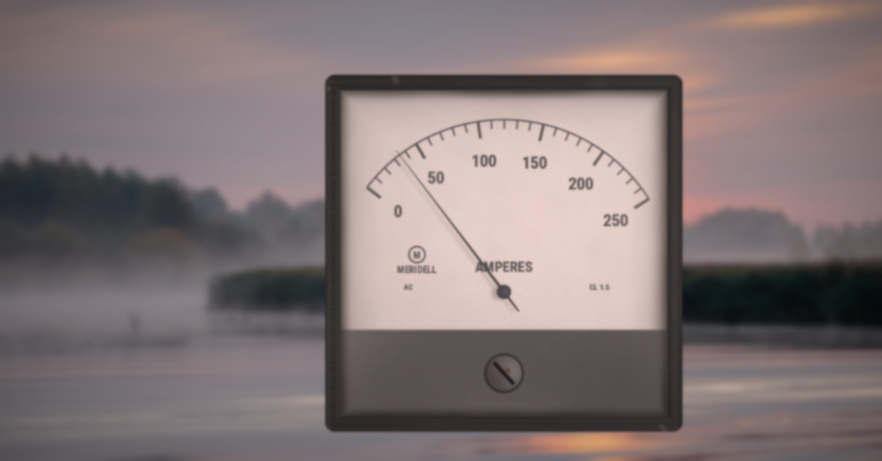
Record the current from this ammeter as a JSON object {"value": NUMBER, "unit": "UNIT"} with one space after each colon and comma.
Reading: {"value": 35, "unit": "A"}
